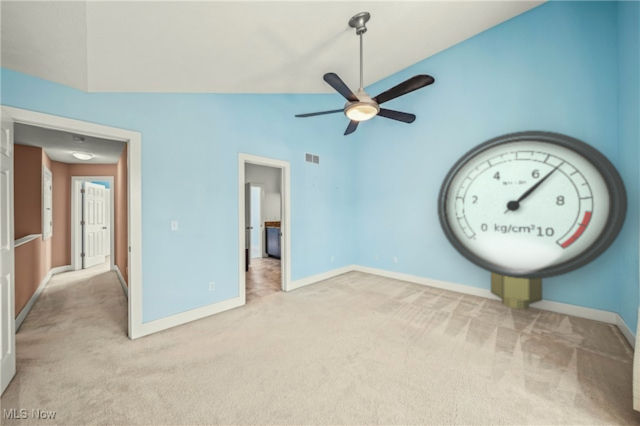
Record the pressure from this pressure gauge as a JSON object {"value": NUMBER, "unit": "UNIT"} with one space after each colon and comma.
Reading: {"value": 6.5, "unit": "kg/cm²"}
